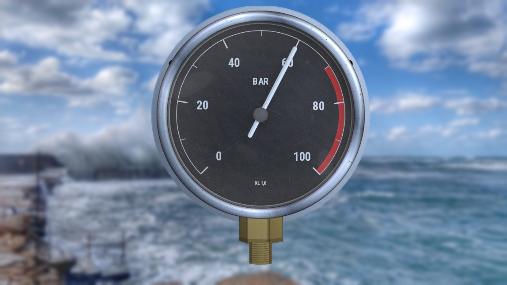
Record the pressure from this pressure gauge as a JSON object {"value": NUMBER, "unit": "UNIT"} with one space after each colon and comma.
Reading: {"value": 60, "unit": "bar"}
